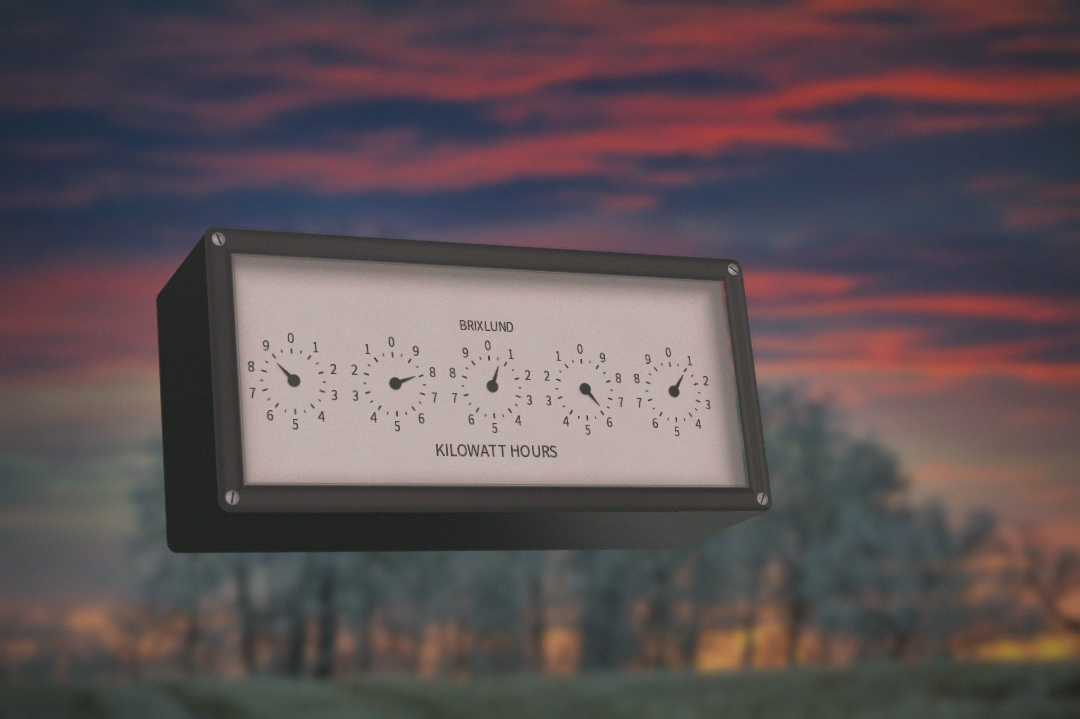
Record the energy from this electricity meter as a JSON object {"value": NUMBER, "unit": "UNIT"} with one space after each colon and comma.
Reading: {"value": 88061, "unit": "kWh"}
